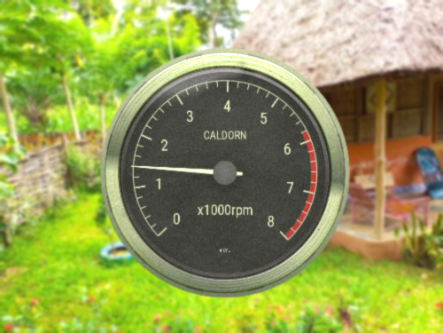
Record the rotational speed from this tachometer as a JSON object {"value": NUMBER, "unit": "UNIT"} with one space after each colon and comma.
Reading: {"value": 1400, "unit": "rpm"}
